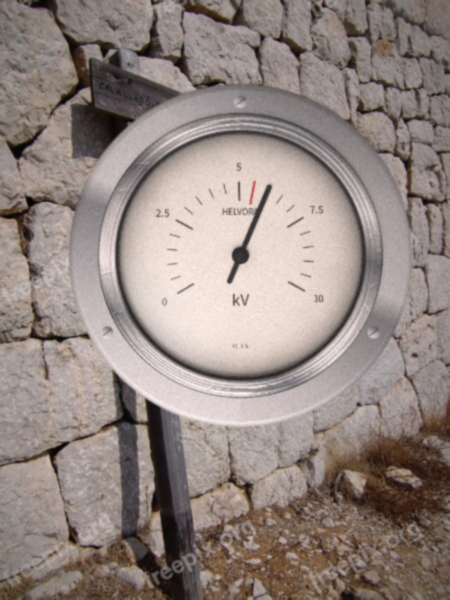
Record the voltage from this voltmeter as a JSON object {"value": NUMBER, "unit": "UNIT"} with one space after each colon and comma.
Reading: {"value": 6, "unit": "kV"}
